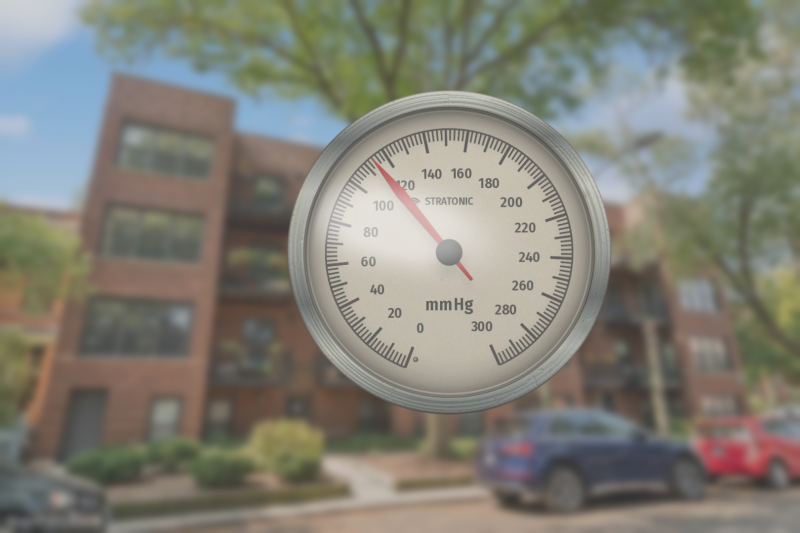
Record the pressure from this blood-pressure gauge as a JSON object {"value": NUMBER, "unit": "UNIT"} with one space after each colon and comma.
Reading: {"value": 114, "unit": "mmHg"}
